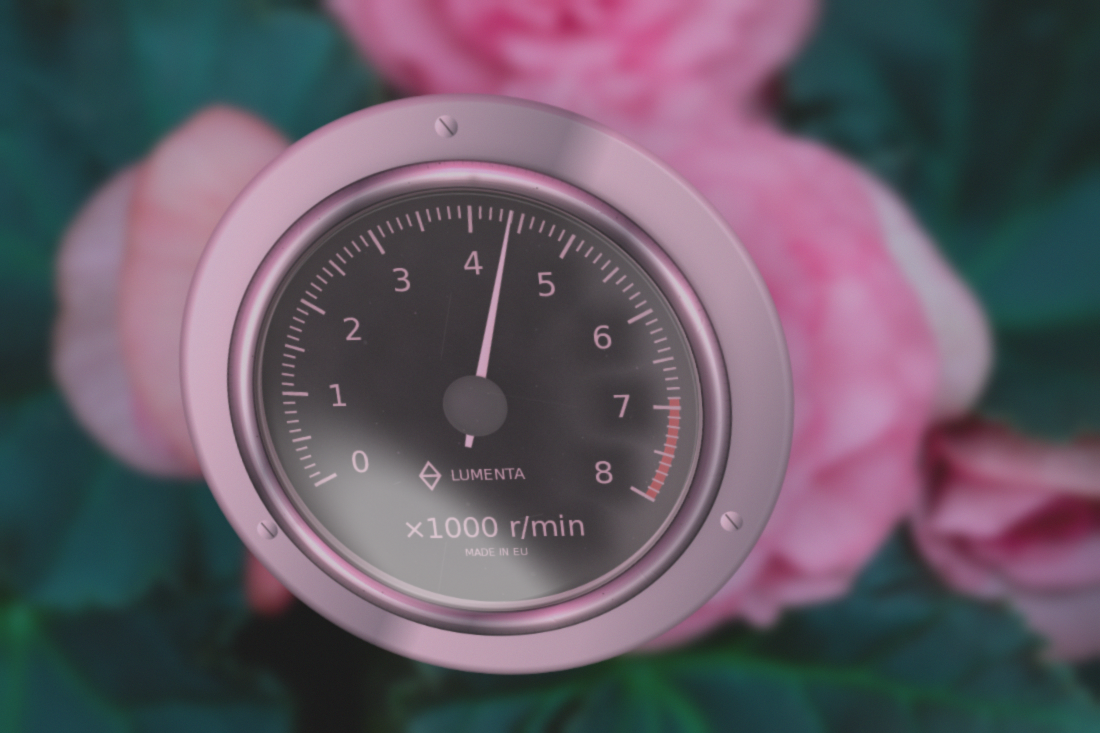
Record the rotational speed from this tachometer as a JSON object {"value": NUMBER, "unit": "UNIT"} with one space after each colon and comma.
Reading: {"value": 4400, "unit": "rpm"}
